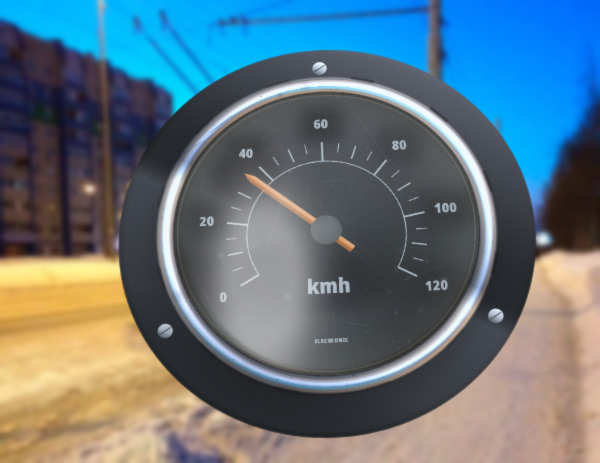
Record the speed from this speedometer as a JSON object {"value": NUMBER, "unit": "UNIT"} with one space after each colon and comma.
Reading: {"value": 35, "unit": "km/h"}
